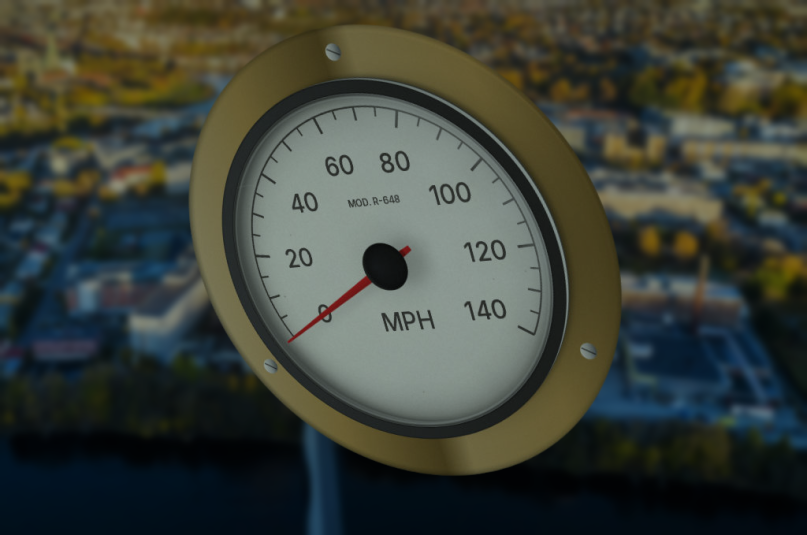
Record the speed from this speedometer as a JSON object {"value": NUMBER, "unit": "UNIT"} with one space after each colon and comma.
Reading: {"value": 0, "unit": "mph"}
